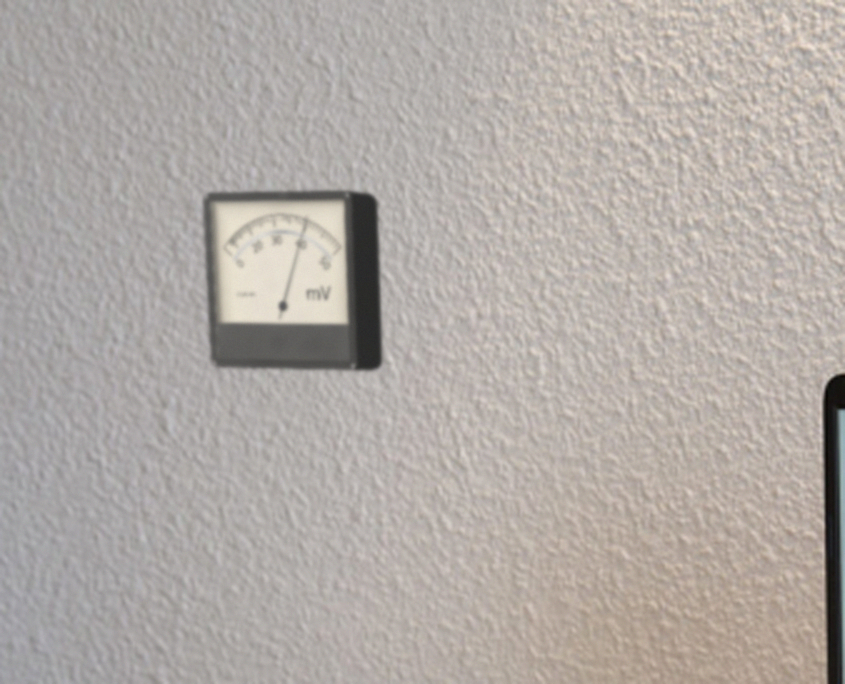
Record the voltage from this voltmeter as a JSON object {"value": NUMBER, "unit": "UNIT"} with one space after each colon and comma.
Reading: {"value": 40, "unit": "mV"}
